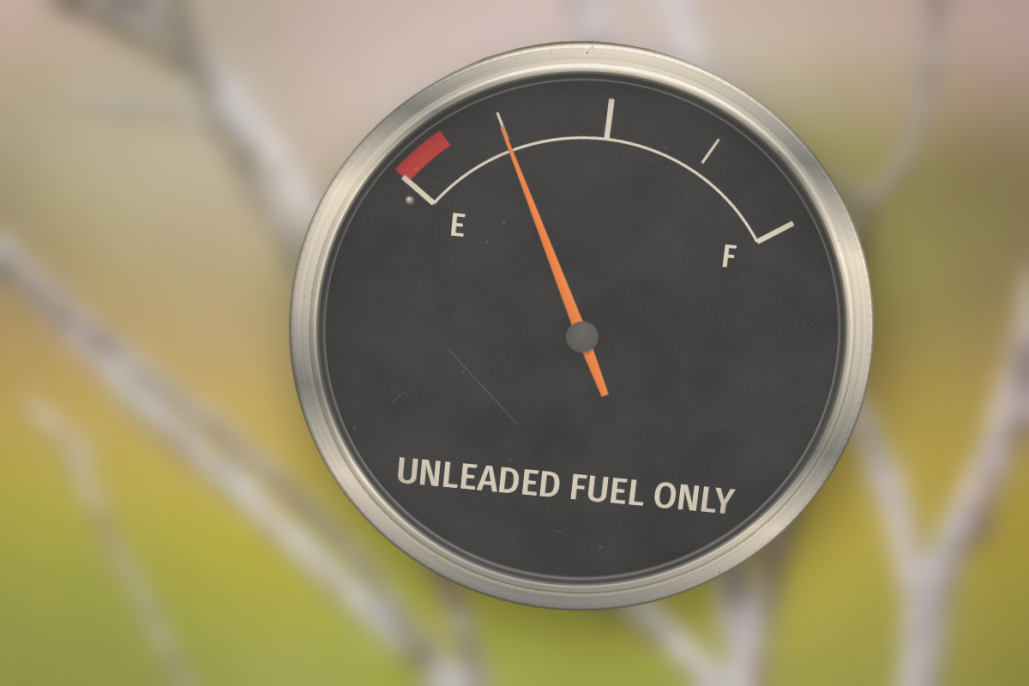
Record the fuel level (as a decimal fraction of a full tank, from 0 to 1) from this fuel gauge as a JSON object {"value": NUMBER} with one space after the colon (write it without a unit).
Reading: {"value": 0.25}
